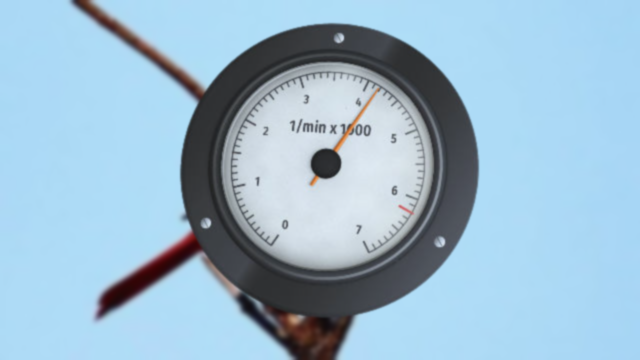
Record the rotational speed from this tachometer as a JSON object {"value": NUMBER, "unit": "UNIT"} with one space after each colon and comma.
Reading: {"value": 4200, "unit": "rpm"}
